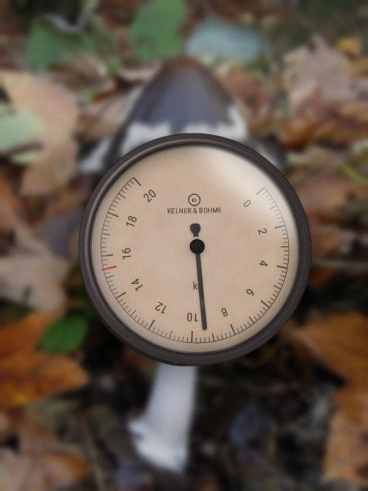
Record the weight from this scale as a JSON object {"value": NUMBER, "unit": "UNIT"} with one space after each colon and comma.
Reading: {"value": 9.4, "unit": "kg"}
